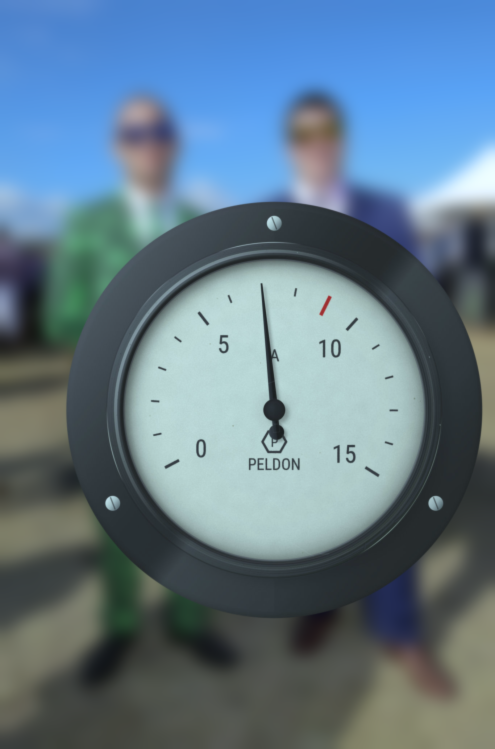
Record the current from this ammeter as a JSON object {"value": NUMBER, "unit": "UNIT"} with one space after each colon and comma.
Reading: {"value": 7, "unit": "A"}
